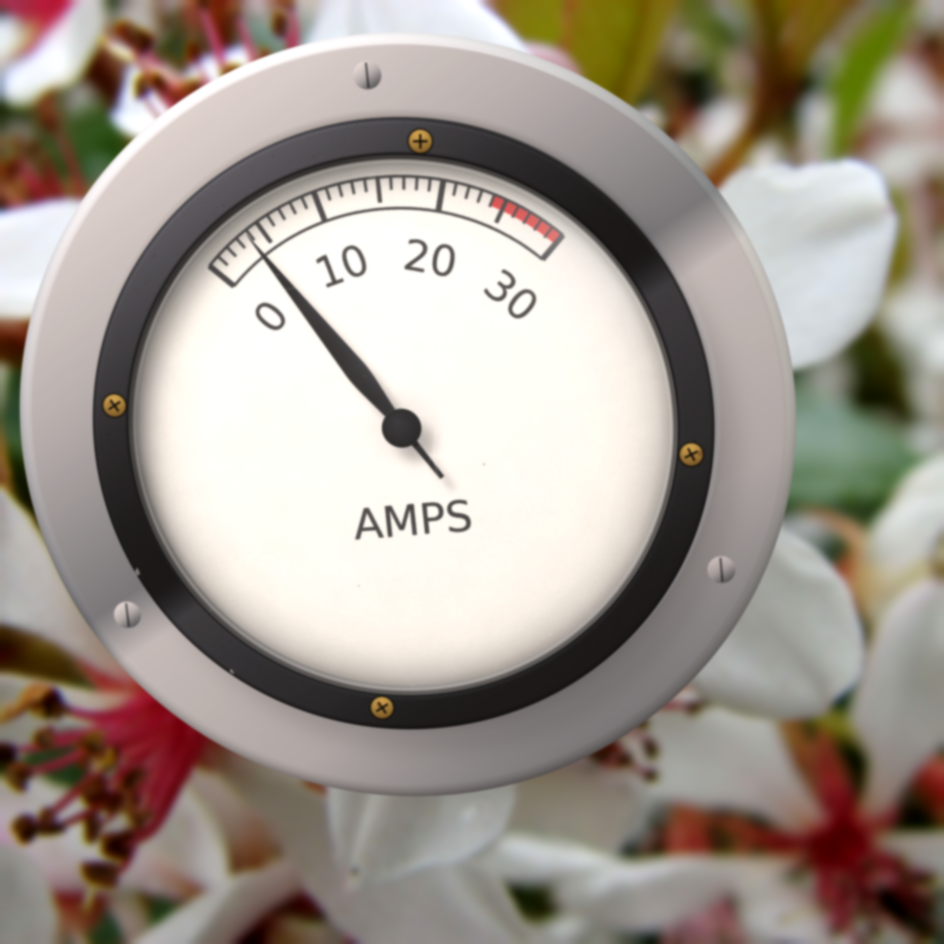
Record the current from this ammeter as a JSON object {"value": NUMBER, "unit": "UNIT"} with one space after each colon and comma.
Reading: {"value": 4, "unit": "A"}
